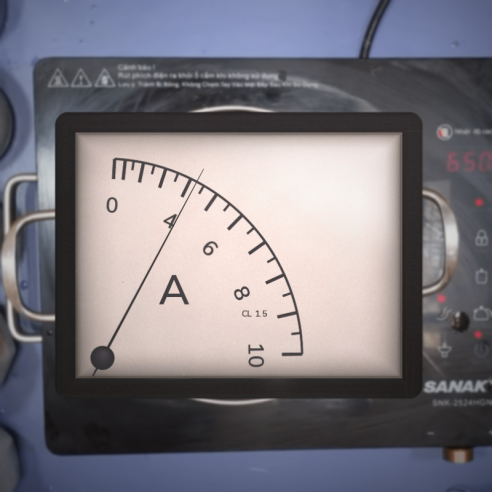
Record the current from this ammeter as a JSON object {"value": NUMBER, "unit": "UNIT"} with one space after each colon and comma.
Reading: {"value": 4.25, "unit": "A"}
